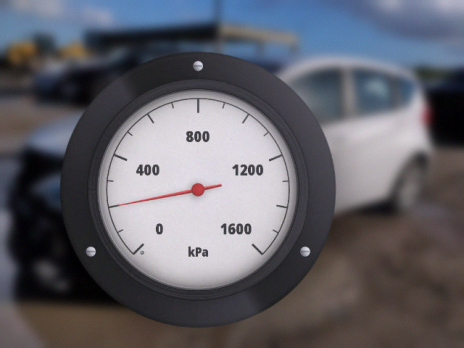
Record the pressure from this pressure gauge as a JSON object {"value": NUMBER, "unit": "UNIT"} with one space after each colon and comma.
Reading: {"value": 200, "unit": "kPa"}
